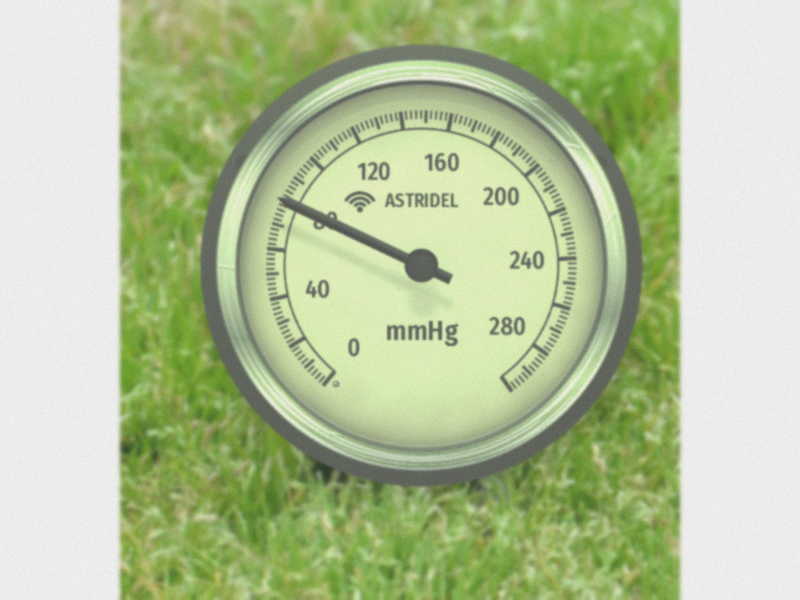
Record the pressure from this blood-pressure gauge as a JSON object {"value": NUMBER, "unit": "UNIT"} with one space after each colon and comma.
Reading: {"value": 80, "unit": "mmHg"}
